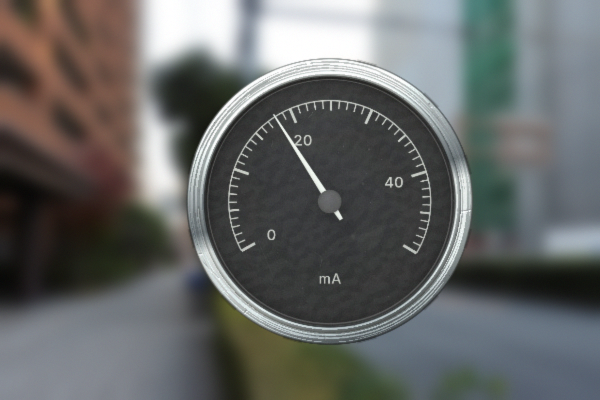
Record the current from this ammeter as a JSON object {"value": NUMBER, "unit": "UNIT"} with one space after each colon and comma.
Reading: {"value": 18, "unit": "mA"}
